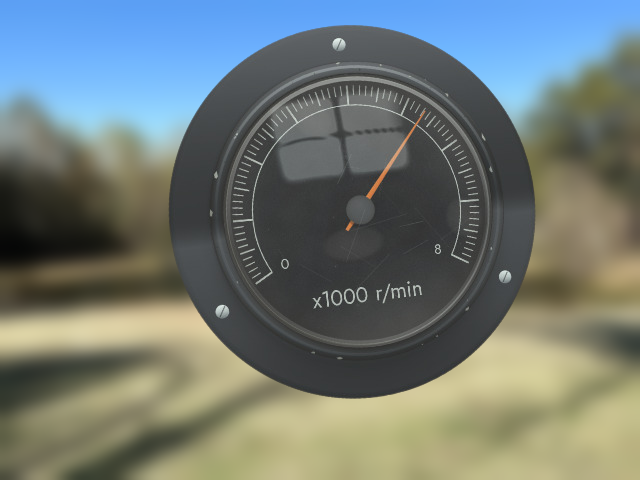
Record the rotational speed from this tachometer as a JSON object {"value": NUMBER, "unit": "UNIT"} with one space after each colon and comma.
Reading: {"value": 5300, "unit": "rpm"}
